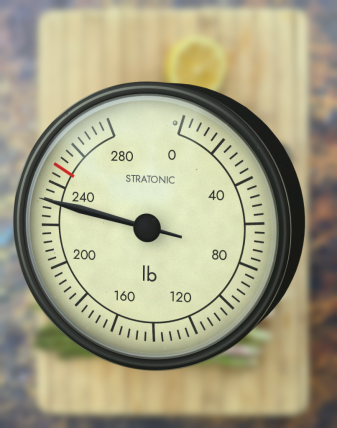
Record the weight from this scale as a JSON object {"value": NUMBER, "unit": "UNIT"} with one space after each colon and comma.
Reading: {"value": 232, "unit": "lb"}
